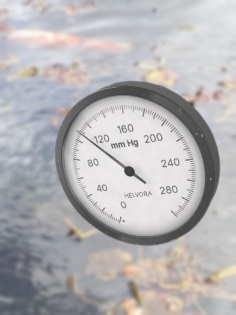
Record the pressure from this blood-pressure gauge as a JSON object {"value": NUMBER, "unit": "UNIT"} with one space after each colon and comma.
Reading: {"value": 110, "unit": "mmHg"}
